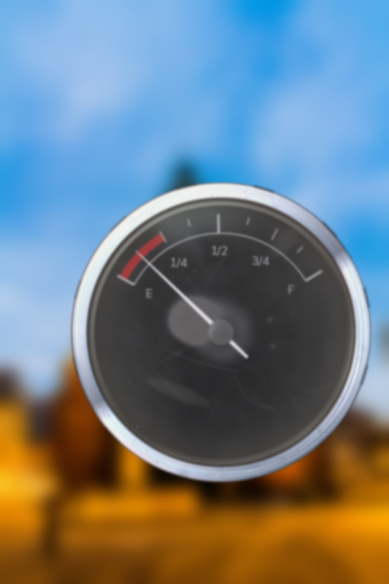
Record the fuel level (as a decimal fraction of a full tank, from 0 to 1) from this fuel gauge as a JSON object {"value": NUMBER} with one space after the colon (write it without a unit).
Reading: {"value": 0.125}
